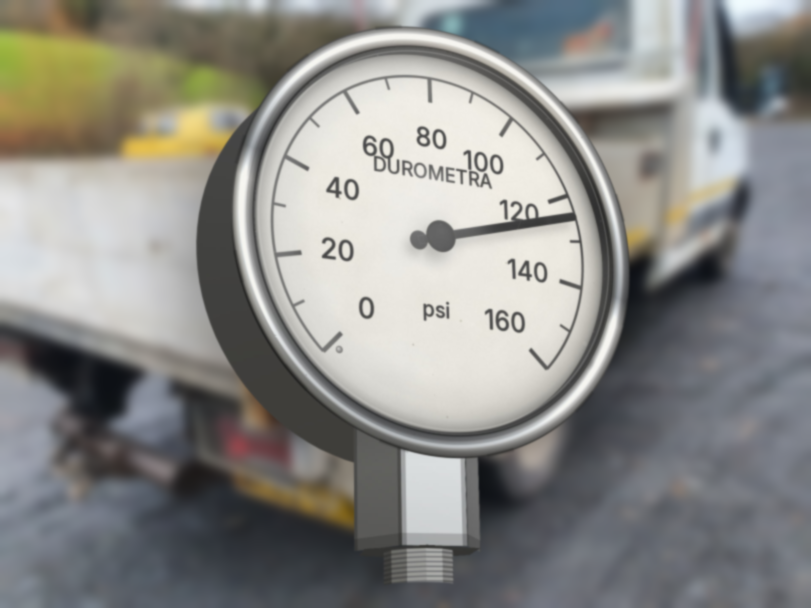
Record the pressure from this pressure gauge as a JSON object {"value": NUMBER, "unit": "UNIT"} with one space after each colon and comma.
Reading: {"value": 125, "unit": "psi"}
